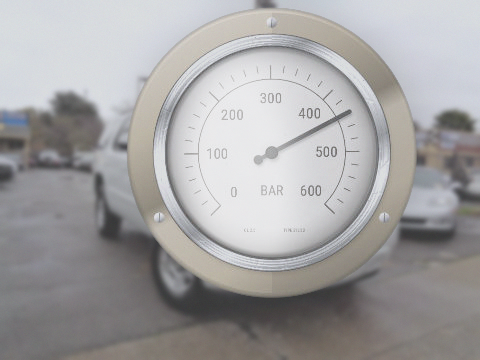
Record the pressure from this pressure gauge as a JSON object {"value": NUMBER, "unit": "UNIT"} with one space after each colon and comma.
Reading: {"value": 440, "unit": "bar"}
